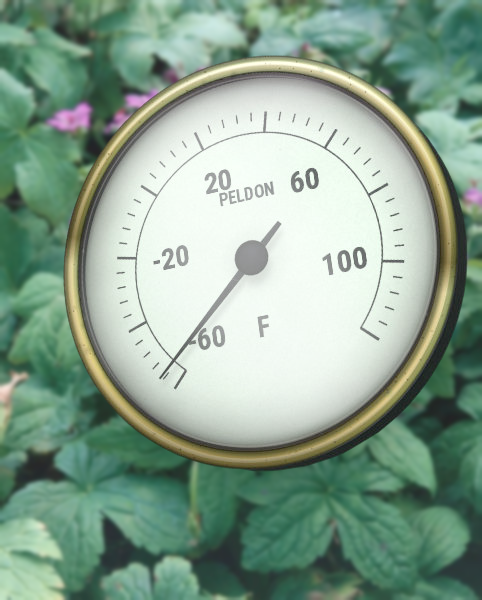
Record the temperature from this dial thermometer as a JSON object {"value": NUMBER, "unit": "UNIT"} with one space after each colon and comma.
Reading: {"value": -56, "unit": "°F"}
